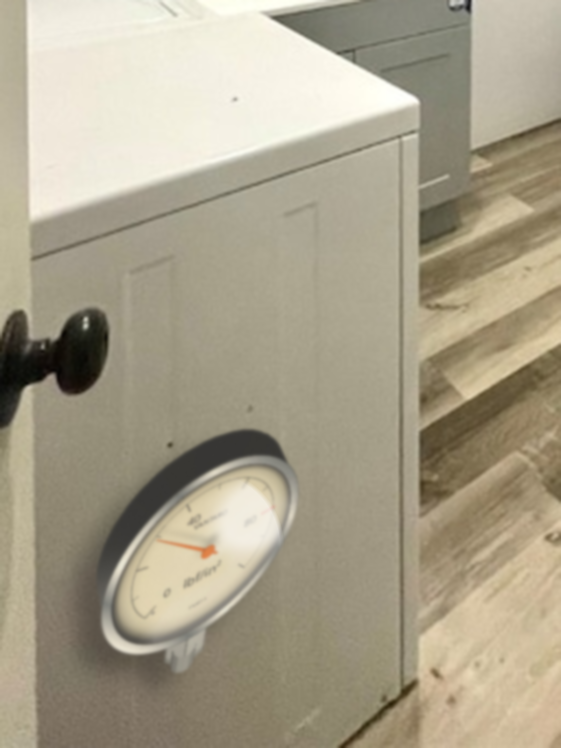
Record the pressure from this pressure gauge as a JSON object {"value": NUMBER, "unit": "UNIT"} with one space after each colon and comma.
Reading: {"value": 30, "unit": "psi"}
